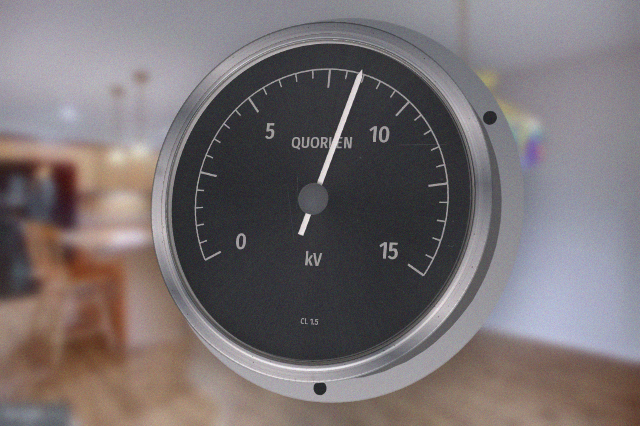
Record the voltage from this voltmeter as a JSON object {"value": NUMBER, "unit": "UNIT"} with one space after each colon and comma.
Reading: {"value": 8.5, "unit": "kV"}
